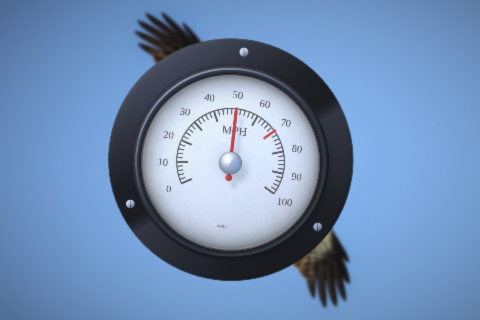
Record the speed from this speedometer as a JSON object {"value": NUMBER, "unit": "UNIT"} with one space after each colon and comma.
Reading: {"value": 50, "unit": "mph"}
